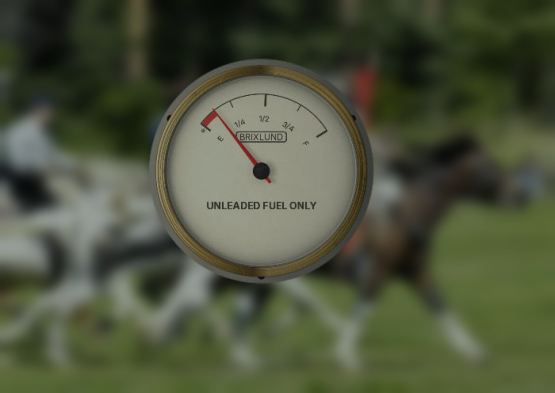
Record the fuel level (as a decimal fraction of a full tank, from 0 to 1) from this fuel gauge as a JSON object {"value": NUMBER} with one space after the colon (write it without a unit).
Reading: {"value": 0.125}
